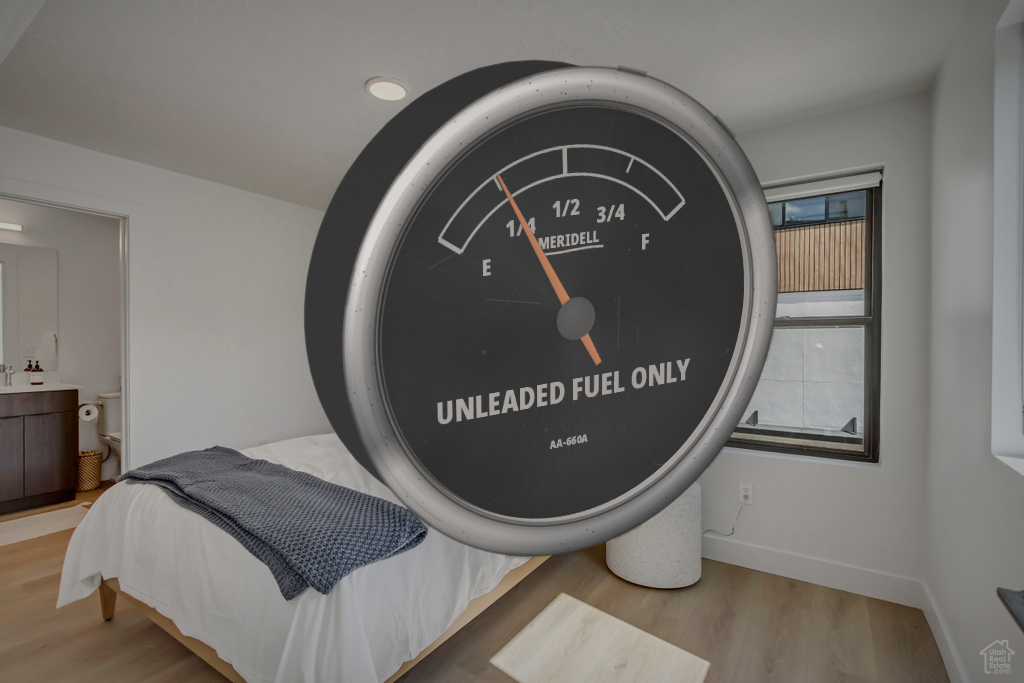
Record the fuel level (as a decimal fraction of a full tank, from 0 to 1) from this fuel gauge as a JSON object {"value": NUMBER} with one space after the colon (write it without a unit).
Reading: {"value": 0.25}
